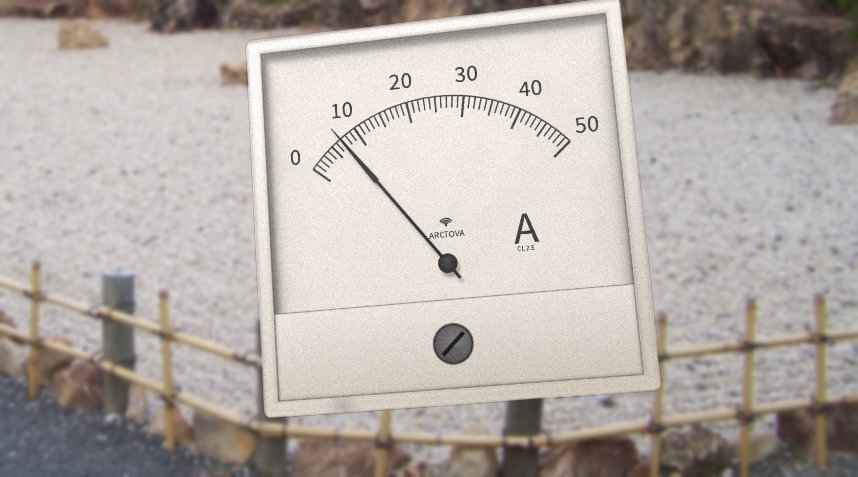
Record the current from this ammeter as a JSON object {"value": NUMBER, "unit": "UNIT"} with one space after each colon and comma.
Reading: {"value": 7, "unit": "A"}
